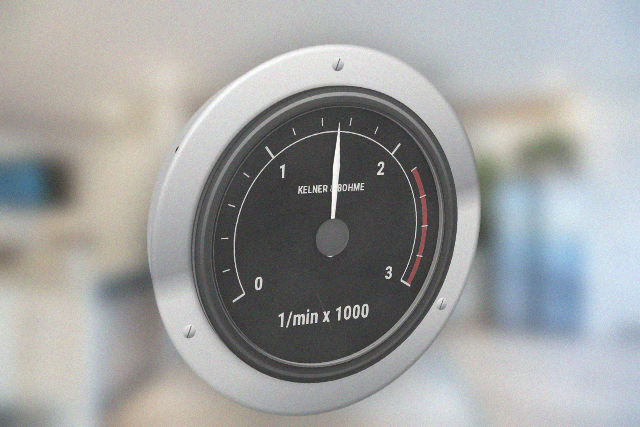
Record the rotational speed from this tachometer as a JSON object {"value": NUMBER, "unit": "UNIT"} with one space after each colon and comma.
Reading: {"value": 1500, "unit": "rpm"}
